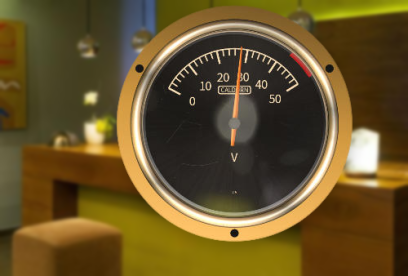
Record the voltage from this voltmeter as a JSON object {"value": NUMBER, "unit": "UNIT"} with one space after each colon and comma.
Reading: {"value": 28, "unit": "V"}
